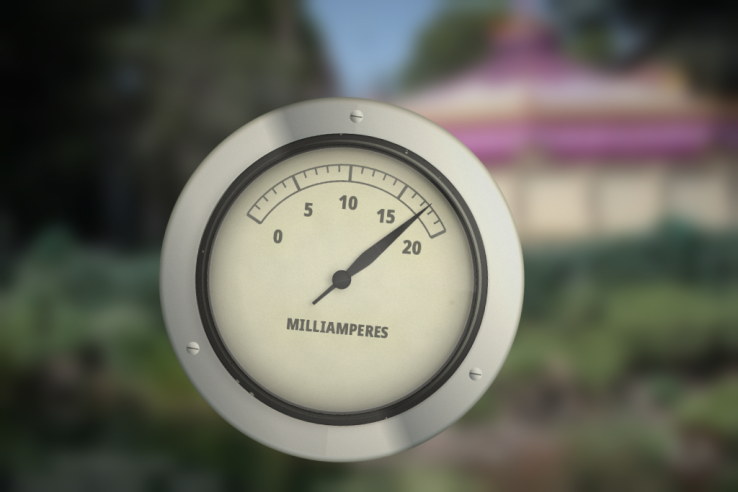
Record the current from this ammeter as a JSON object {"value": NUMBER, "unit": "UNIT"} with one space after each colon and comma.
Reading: {"value": 17.5, "unit": "mA"}
